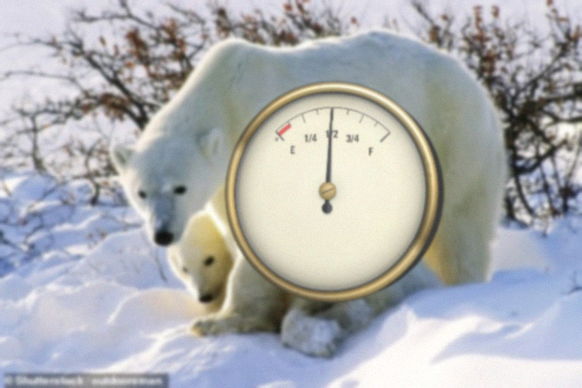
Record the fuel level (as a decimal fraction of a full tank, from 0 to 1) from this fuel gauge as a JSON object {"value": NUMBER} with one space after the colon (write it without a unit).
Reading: {"value": 0.5}
